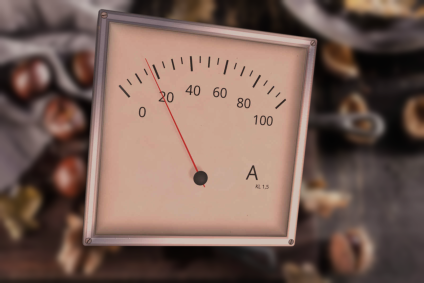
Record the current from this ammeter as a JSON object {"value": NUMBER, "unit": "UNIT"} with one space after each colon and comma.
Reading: {"value": 17.5, "unit": "A"}
